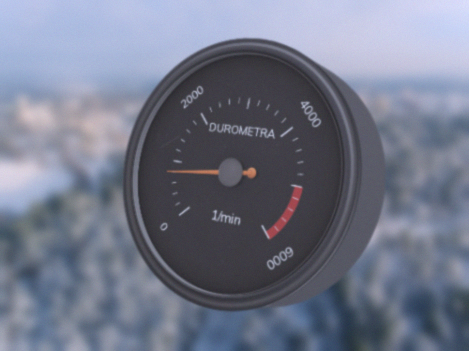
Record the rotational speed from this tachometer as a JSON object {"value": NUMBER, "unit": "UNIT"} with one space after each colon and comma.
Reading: {"value": 800, "unit": "rpm"}
